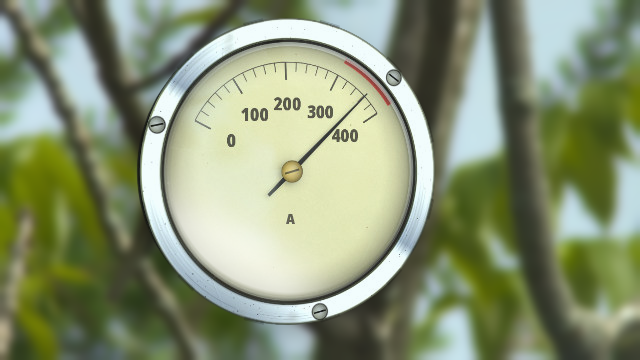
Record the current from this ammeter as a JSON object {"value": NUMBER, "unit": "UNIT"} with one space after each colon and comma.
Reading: {"value": 360, "unit": "A"}
